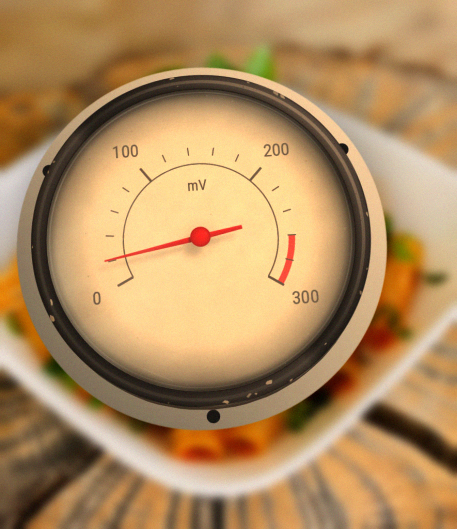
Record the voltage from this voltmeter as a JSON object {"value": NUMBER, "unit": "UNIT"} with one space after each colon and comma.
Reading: {"value": 20, "unit": "mV"}
